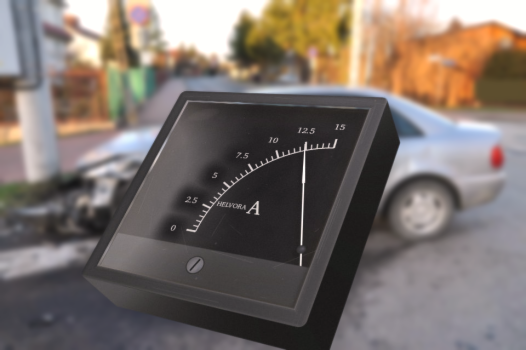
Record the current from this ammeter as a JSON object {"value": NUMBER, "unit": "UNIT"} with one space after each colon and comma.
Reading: {"value": 12.5, "unit": "A"}
